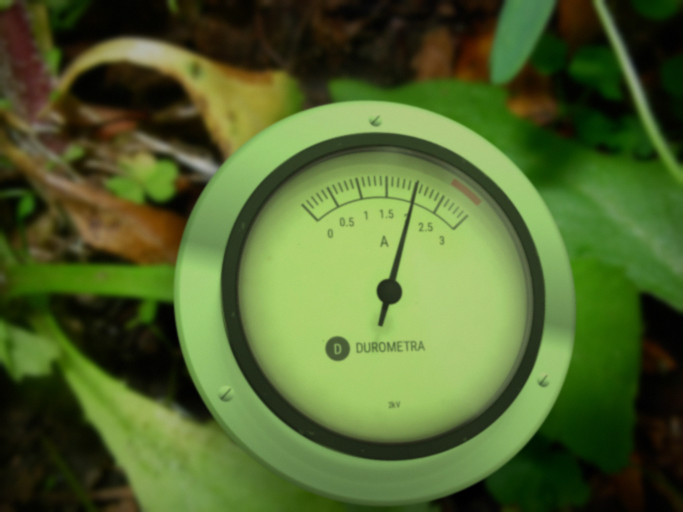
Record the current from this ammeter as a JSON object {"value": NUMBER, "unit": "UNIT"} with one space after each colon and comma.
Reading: {"value": 2, "unit": "A"}
